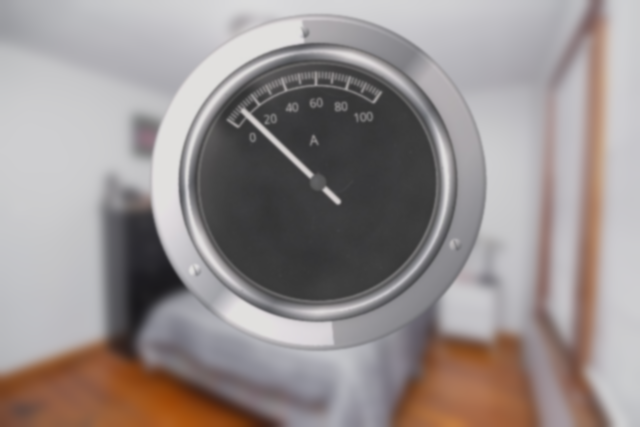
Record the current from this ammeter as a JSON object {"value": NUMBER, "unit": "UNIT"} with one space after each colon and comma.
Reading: {"value": 10, "unit": "A"}
